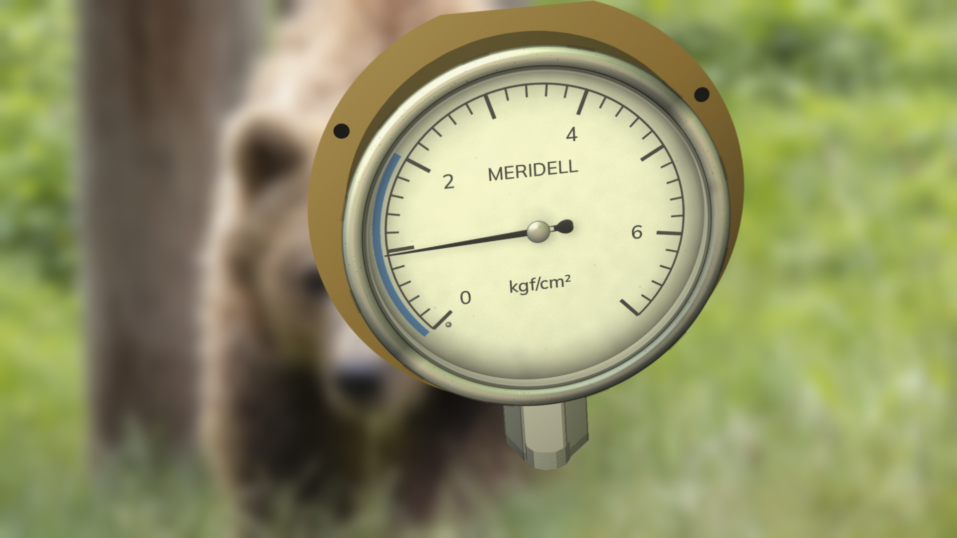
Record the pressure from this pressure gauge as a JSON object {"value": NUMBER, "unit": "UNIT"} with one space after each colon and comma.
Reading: {"value": 1, "unit": "kg/cm²"}
